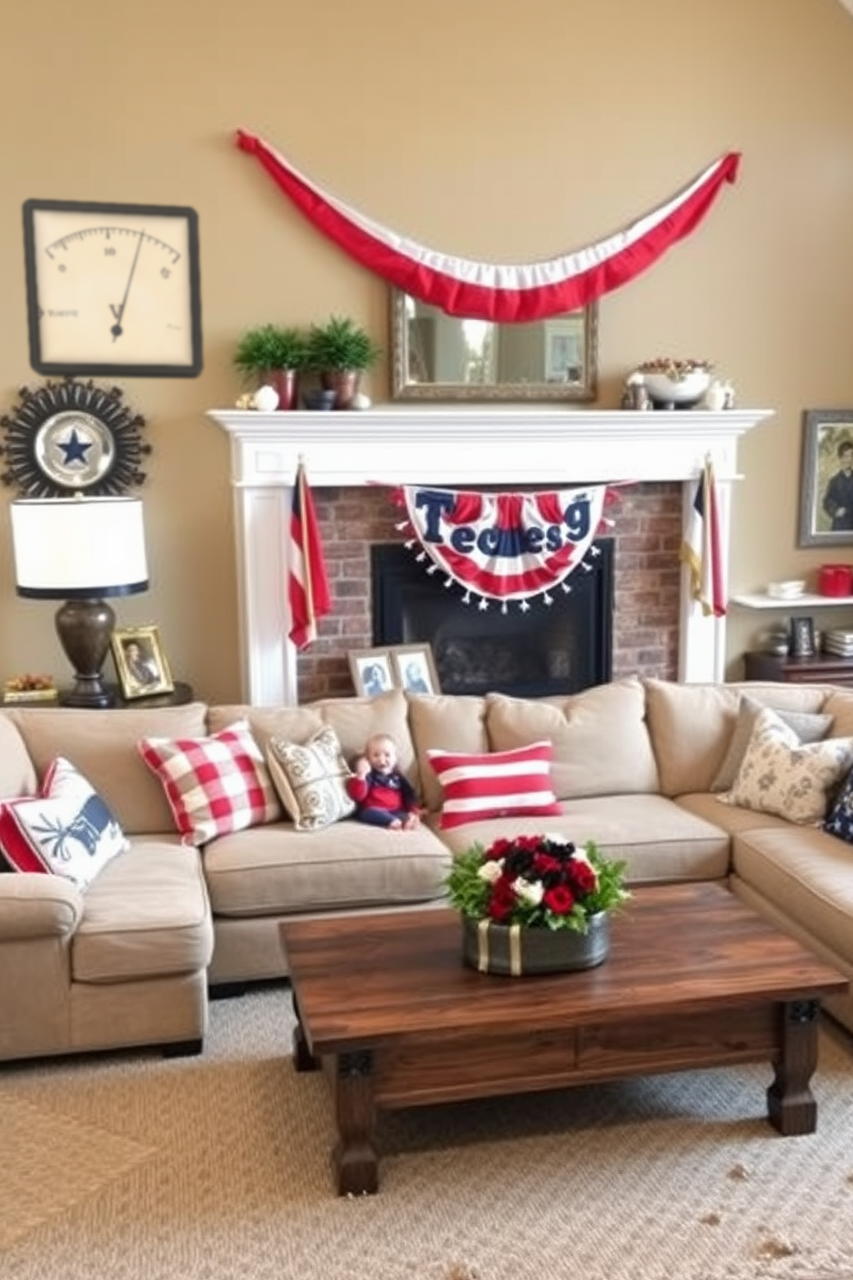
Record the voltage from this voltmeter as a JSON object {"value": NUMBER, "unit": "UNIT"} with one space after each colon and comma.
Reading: {"value": 12.5, "unit": "V"}
